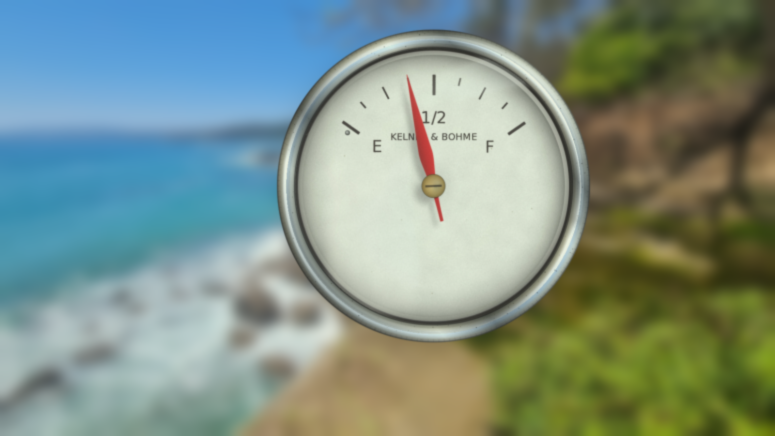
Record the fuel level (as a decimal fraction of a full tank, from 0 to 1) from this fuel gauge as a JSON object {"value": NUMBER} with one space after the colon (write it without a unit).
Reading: {"value": 0.375}
